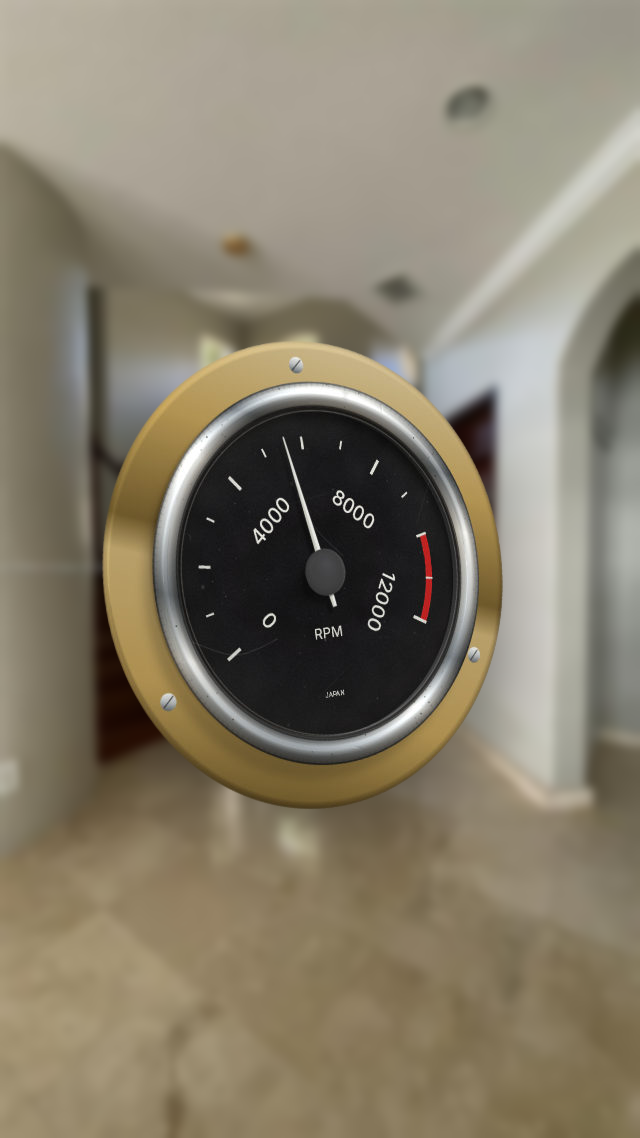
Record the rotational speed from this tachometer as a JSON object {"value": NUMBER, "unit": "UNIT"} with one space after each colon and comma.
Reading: {"value": 5500, "unit": "rpm"}
